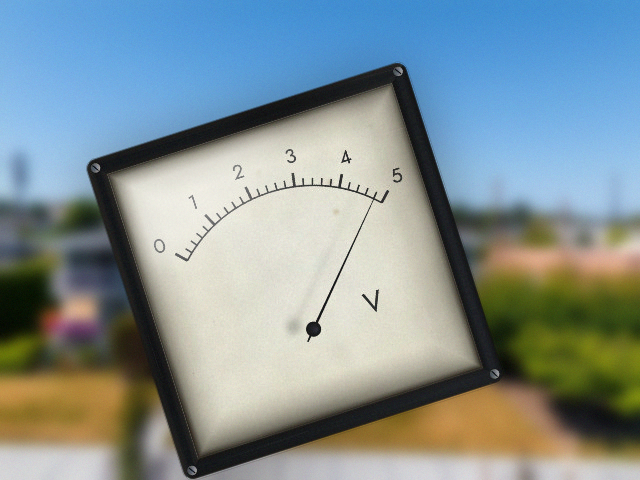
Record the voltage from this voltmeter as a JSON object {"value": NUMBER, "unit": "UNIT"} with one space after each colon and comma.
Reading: {"value": 4.8, "unit": "V"}
